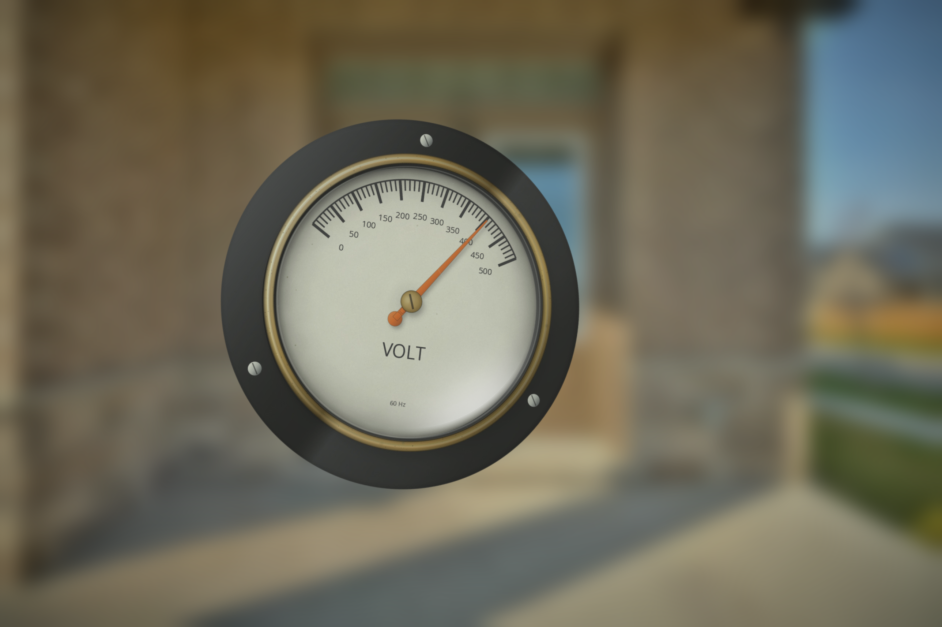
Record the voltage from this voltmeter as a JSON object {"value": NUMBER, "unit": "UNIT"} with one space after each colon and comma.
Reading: {"value": 400, "unit": "V"}
